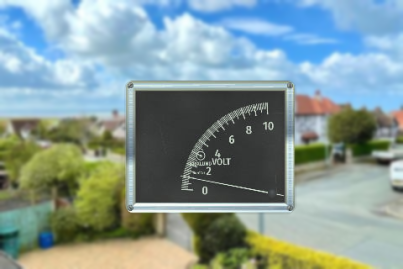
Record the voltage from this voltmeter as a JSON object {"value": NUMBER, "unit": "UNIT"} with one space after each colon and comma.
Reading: {"value": 1, "unit": "V"}
